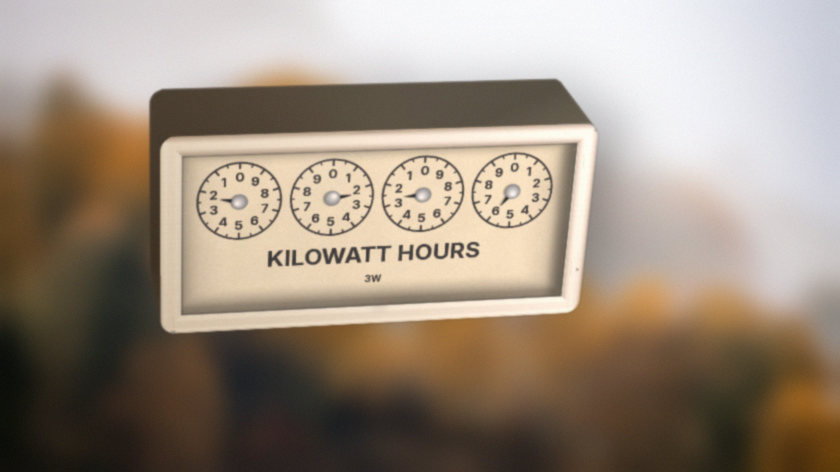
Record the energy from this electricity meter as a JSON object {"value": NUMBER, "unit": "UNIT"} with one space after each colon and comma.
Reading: {"value": 2226, "unit": "kWh"}
